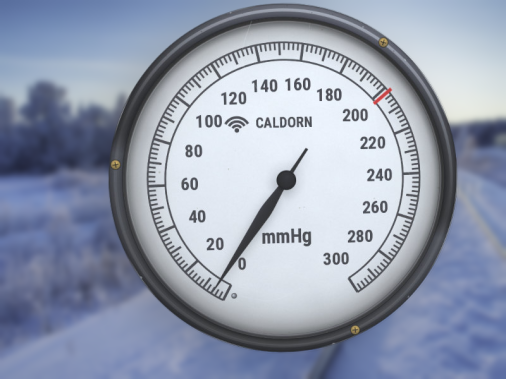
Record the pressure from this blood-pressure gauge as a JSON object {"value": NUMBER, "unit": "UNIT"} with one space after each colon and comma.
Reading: {"value": 6, "unit": "mmHg"}
